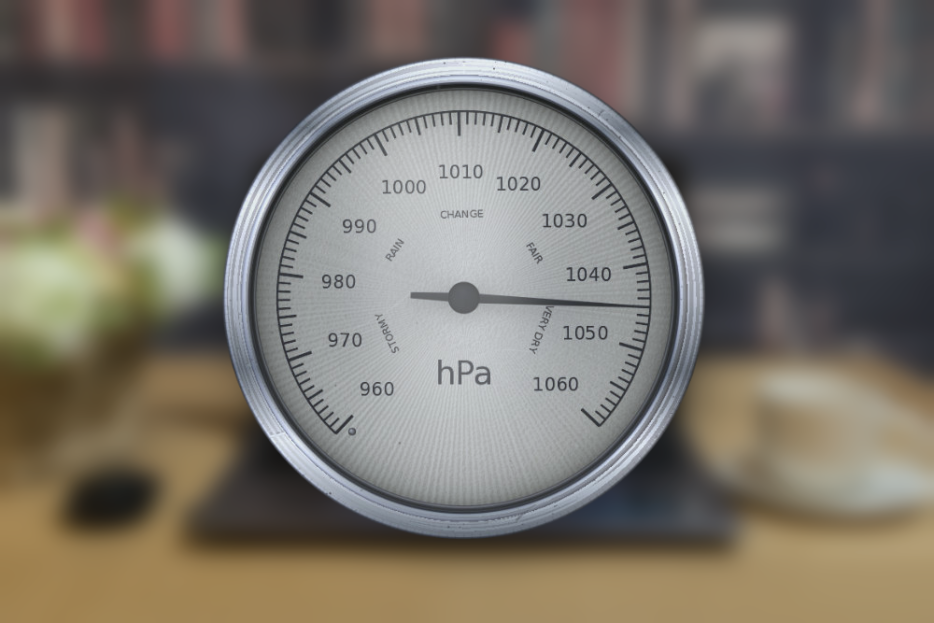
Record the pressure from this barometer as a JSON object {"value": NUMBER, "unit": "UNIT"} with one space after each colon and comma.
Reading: {"value": 1045, "unit": "hPa"}
